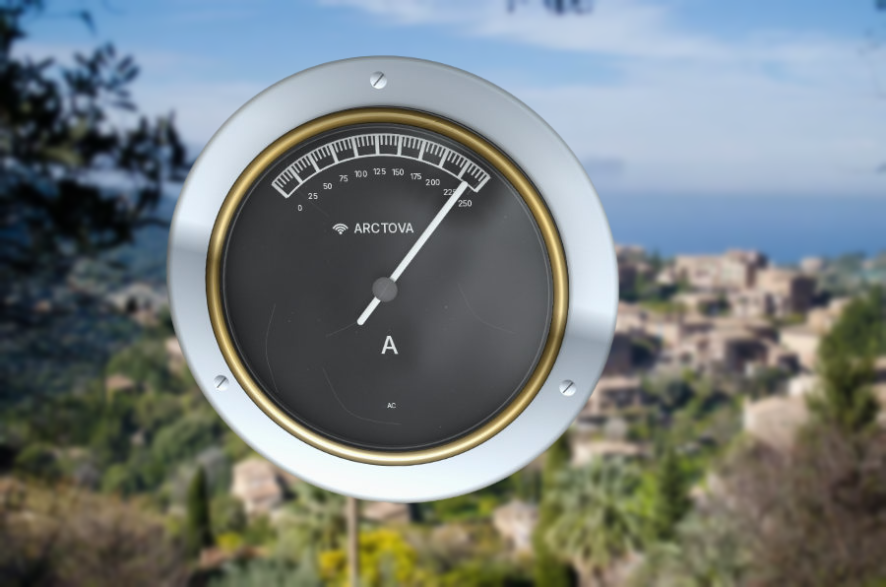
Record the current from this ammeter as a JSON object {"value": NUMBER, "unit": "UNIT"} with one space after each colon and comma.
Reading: {"value": 235, "unit": "A"}
